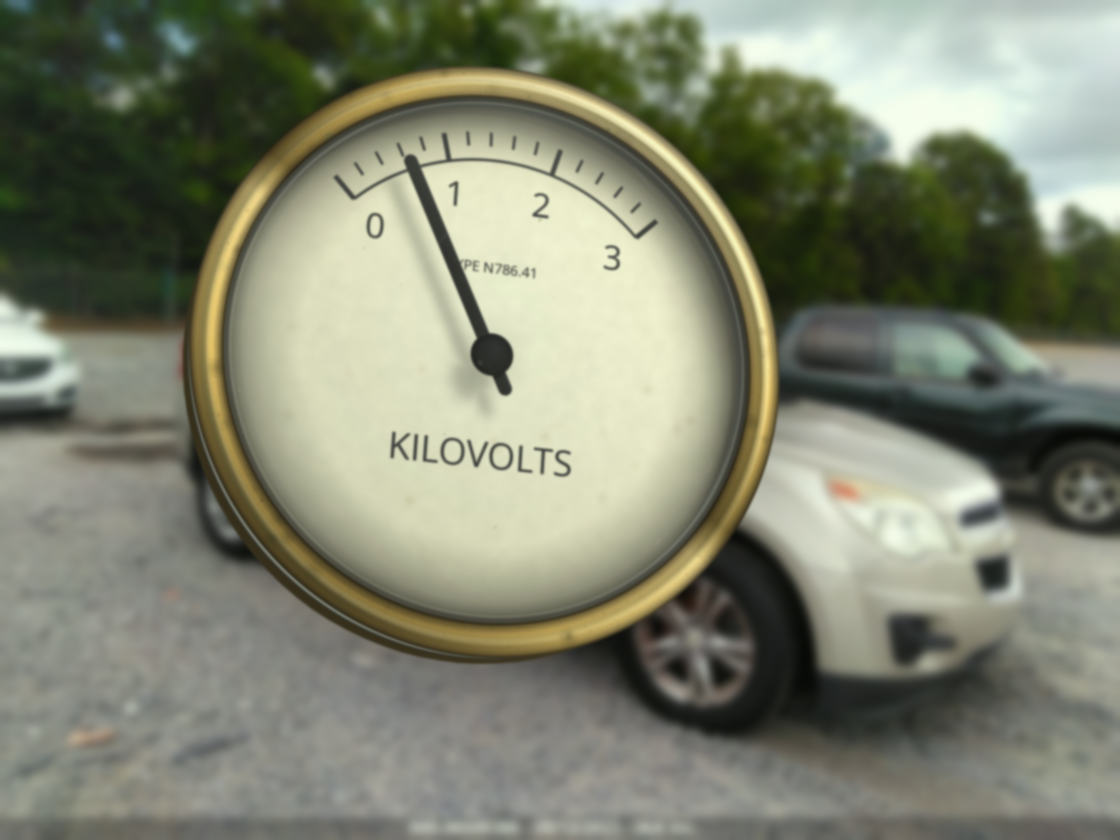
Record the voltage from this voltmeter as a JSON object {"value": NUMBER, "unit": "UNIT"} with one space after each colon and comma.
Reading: {"value": 0.6, "unit": "kV"}
